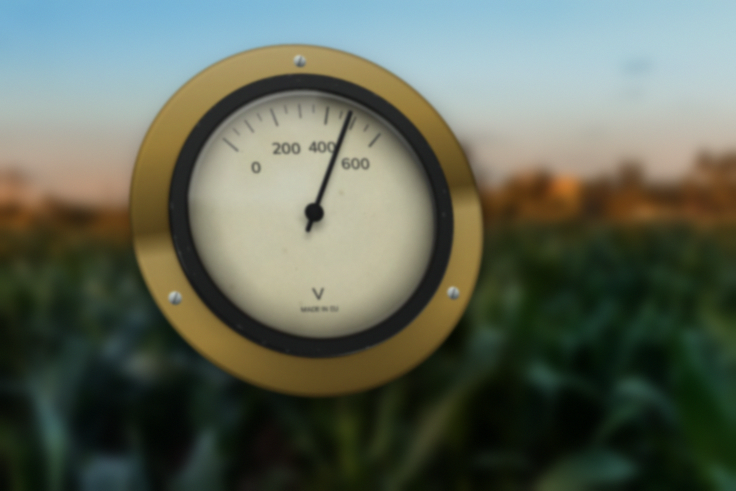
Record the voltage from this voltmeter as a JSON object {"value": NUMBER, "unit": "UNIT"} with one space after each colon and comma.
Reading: {"value": 475, "unit": "V"}
